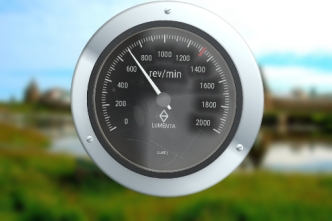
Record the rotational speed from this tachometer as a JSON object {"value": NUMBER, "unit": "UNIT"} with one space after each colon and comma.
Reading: {"value": 700, "unit": "rpm"}
